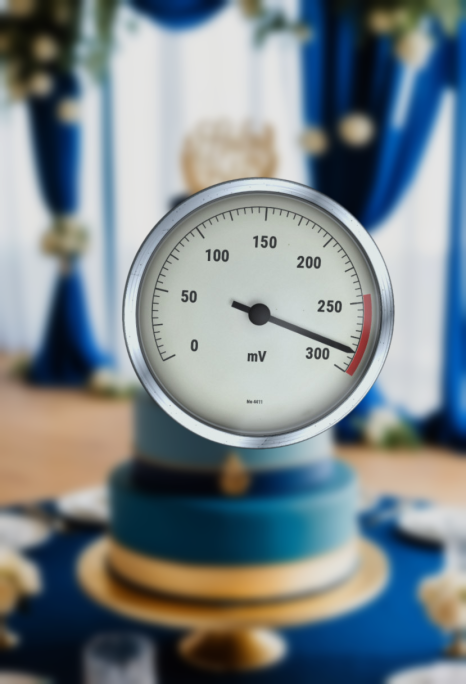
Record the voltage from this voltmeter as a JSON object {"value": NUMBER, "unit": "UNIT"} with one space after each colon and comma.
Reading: {"value": 285, "unit": "mV"}
